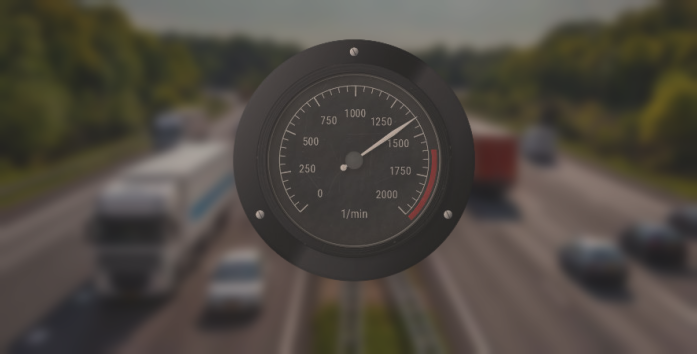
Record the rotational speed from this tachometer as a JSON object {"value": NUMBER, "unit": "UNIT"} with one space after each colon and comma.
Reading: {"value": 1400, "unit": "rpm"}
